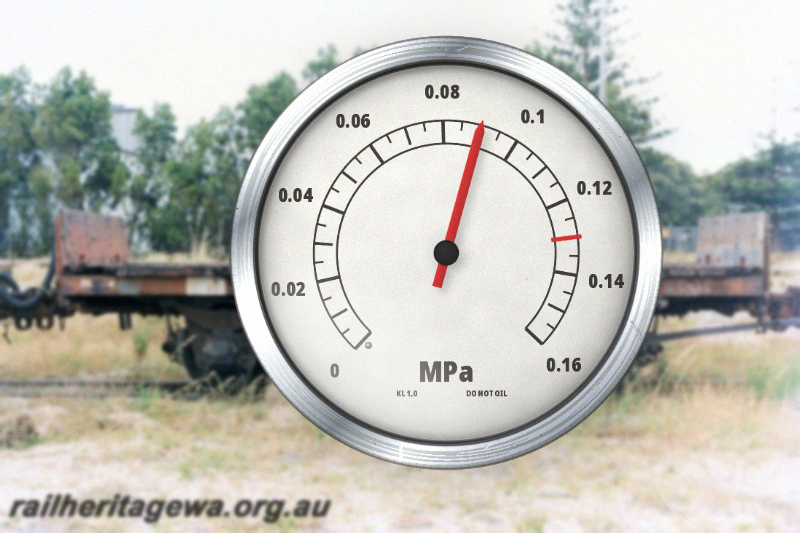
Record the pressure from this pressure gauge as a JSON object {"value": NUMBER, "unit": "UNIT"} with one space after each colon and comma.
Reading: {"value": 0.09, "unit": "MPa"}
